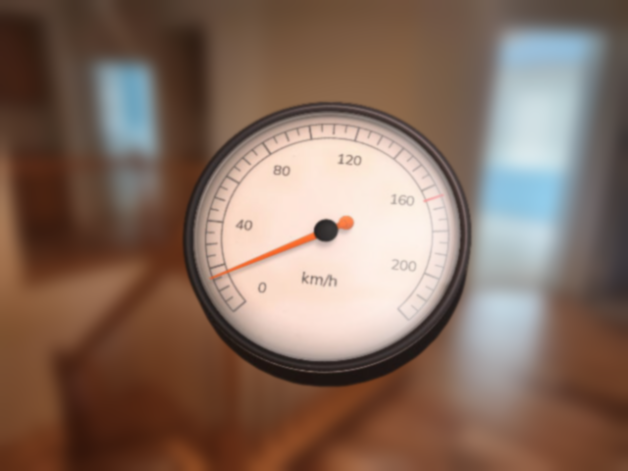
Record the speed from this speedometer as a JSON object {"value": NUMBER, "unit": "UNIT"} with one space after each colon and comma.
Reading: {"value": 15, "unit": "km/h"}
